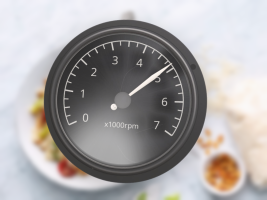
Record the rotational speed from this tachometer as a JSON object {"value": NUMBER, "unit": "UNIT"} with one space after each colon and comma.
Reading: {"value": 4875, "unit": "rpm"}
